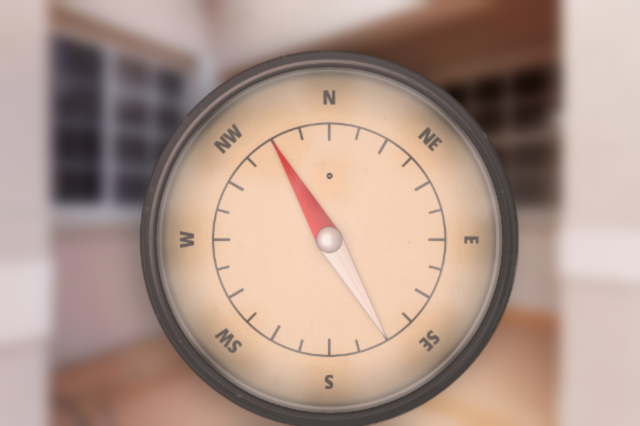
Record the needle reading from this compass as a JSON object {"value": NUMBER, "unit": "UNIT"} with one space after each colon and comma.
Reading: {"value": 330, "unit": "°"}
